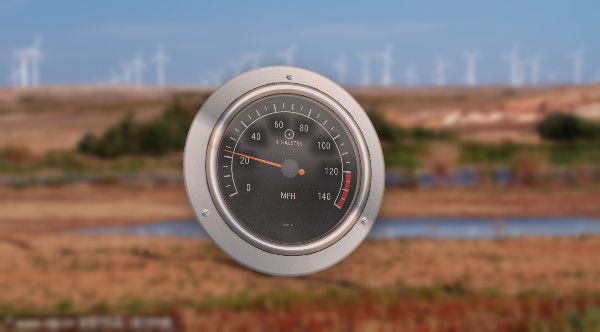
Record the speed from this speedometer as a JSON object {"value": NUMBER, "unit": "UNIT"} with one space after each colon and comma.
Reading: {"value": 22.5, "unit": "mph"}
